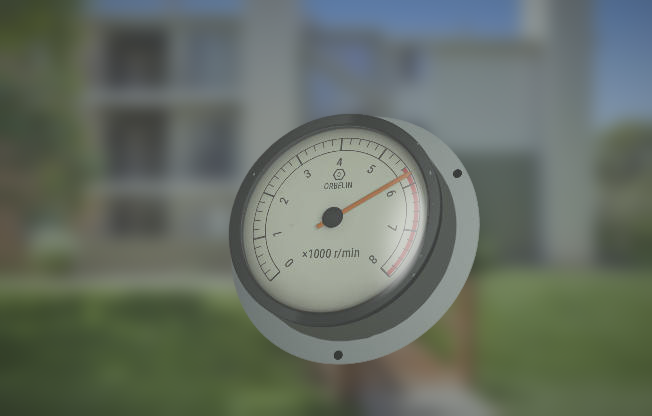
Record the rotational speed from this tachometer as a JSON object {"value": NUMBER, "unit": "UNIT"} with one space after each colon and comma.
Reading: {"value": 5800, "unit": "rpm"}
